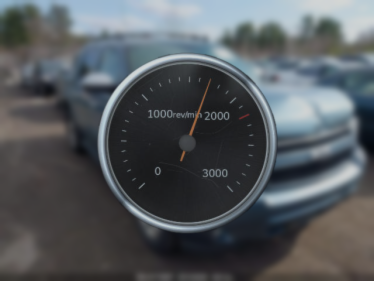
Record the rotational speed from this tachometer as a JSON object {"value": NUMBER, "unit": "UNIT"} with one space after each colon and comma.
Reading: {"value": 1700, "unit": "rpm"}
